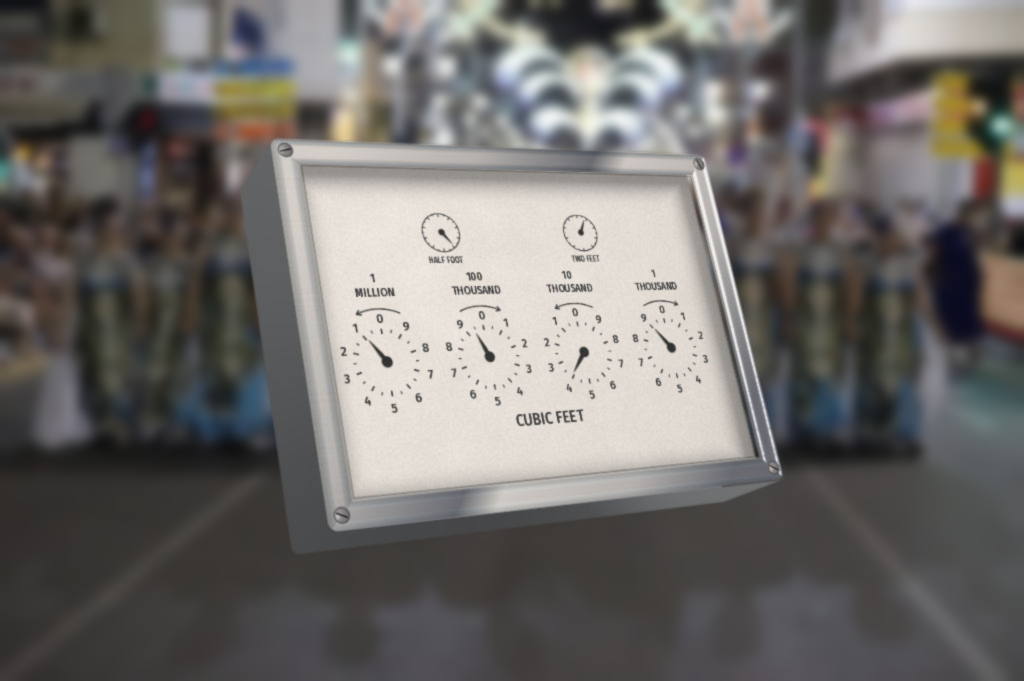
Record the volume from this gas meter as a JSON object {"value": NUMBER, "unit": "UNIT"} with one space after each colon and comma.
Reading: {"value": 93900, "unit": "ft³"}
